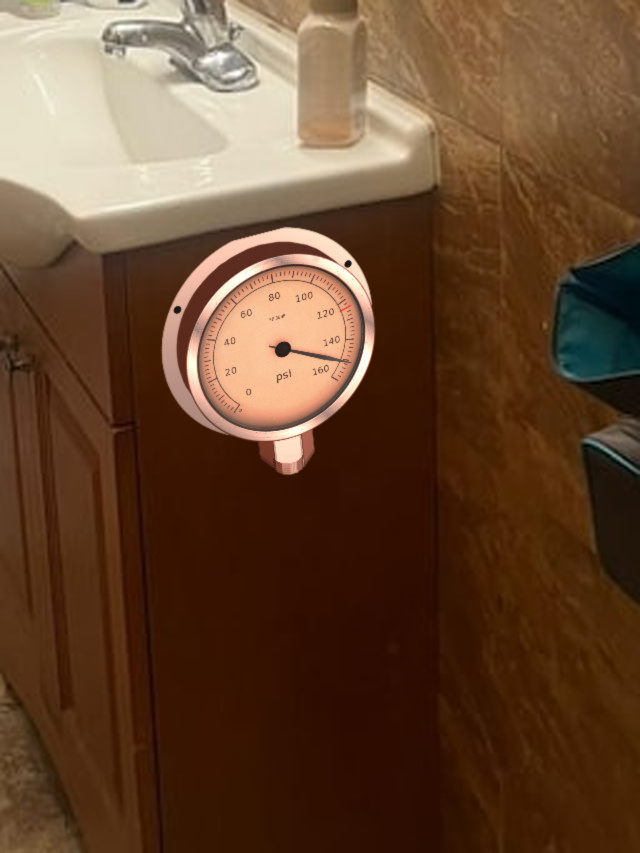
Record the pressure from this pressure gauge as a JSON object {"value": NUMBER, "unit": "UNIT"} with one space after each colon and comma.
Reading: {"value": 150, "unit": "psi"}
